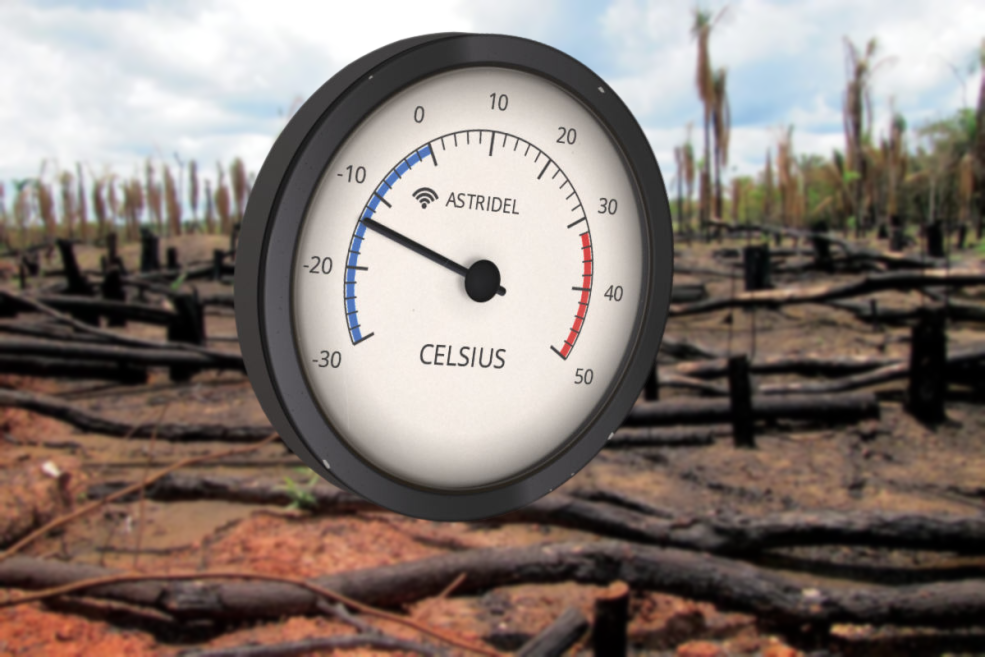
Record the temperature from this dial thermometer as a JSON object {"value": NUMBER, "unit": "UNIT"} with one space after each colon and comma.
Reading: {"value": -14, "unit": "°C"}
